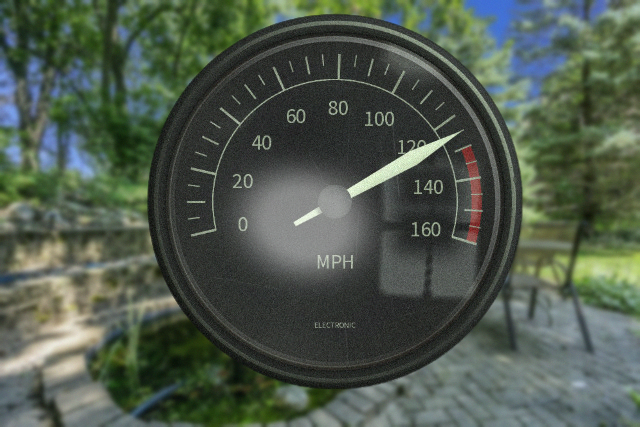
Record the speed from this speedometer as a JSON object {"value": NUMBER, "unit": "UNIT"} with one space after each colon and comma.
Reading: {"value": 125, "unit": "mph"}
